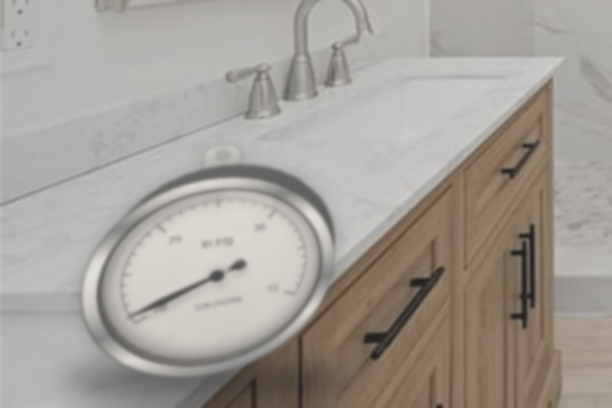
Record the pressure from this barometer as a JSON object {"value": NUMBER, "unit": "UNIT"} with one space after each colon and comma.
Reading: {"value": 28.1, "unit": "inHg"}
